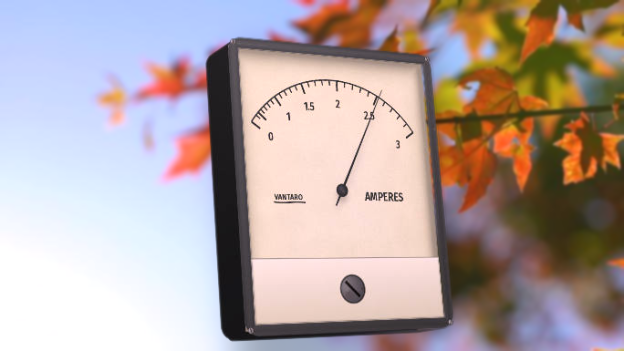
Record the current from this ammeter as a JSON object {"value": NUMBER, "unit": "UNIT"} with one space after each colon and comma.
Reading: {"value": 2.5, "unit": "A"}
